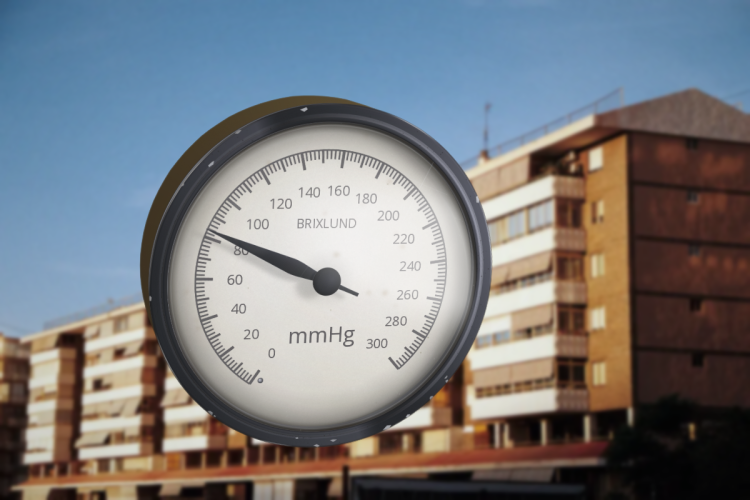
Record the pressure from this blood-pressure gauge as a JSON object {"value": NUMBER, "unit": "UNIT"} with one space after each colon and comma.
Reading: {"value": 84, "unit": "mmHg"}
